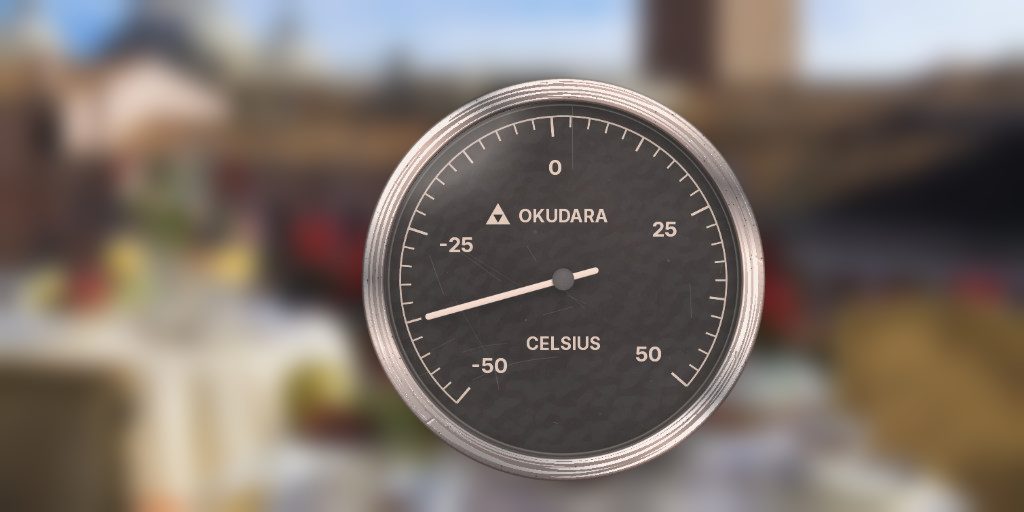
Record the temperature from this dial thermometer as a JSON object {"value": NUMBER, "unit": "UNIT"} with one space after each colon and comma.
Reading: {"value": -37.5, "unit": "°C"}
